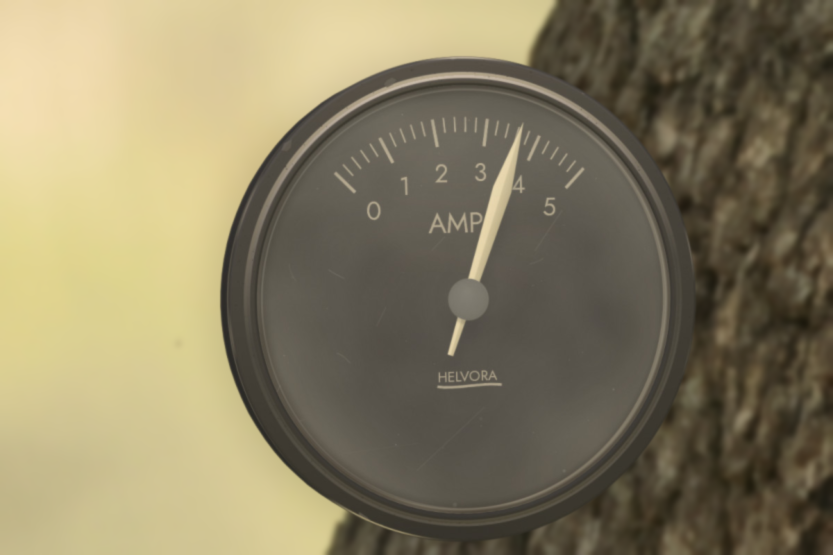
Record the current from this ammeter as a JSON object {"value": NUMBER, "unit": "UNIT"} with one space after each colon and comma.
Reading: {"value": 3.6, "unit": "A"}
